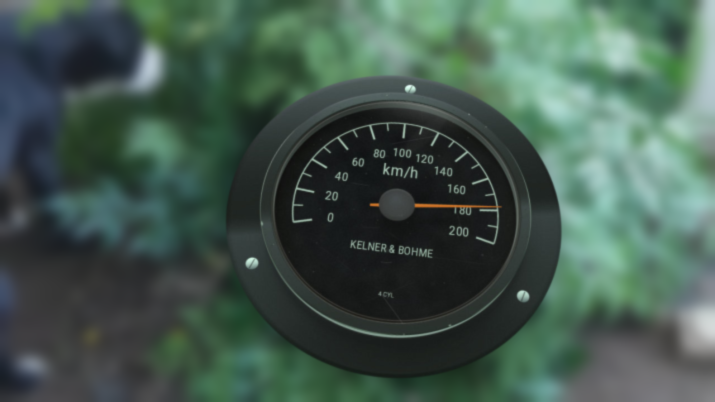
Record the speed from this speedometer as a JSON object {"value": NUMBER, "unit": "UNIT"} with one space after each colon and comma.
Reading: {"value": 180, "unit": "km/h"}
